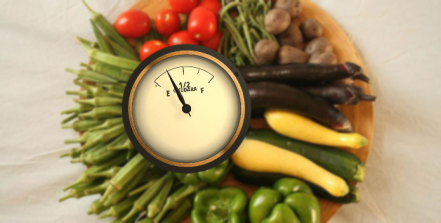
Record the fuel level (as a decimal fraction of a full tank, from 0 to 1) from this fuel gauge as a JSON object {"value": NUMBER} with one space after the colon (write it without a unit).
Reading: {"value": 0.25}
